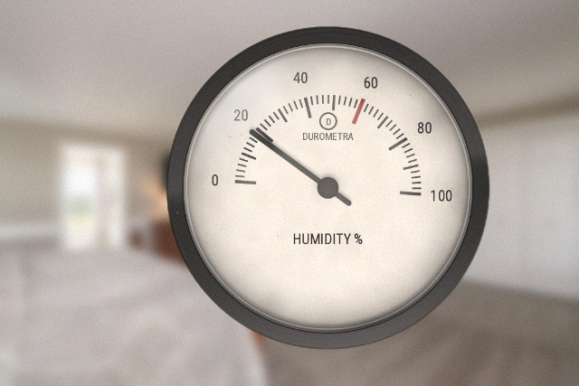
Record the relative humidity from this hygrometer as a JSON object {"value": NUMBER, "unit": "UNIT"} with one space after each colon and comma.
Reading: {"value": 18, "unit": "%"}
